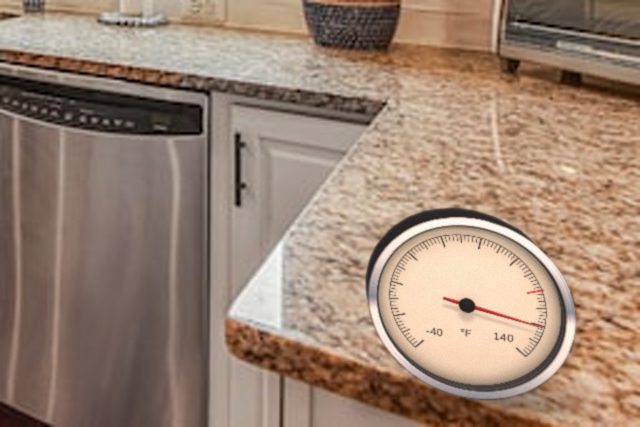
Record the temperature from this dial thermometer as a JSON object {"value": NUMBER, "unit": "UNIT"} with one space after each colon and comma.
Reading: {"value": 120, "unit": "°F"}
